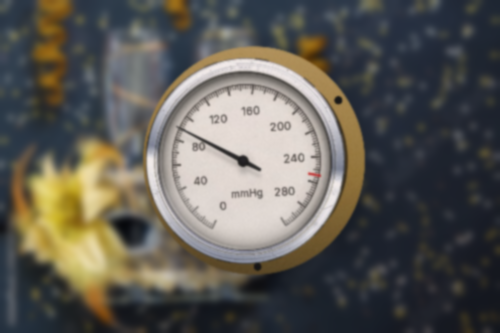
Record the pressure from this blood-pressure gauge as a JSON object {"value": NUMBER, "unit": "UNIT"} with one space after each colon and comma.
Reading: {"value": 90, "unit": "mmHg"}
